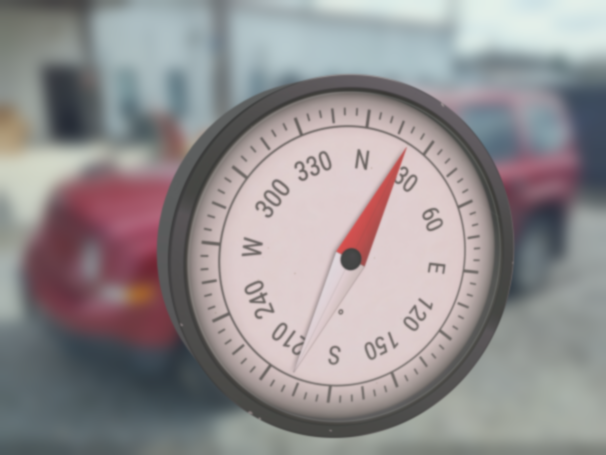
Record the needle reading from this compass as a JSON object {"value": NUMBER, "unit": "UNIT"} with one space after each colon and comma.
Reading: {"value": 20, "unit": "°"}
